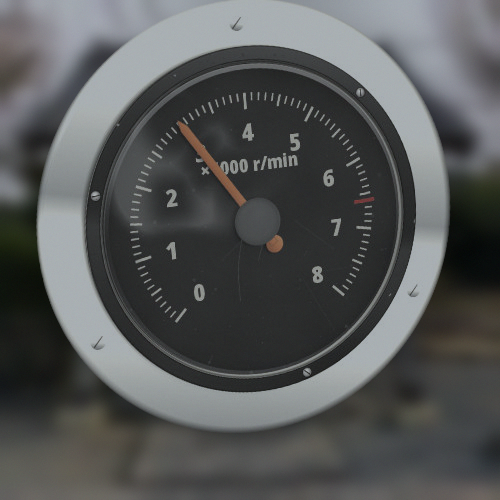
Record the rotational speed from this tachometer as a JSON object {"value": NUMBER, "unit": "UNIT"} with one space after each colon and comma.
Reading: {"value": 3000, "unit": "rpm"}
